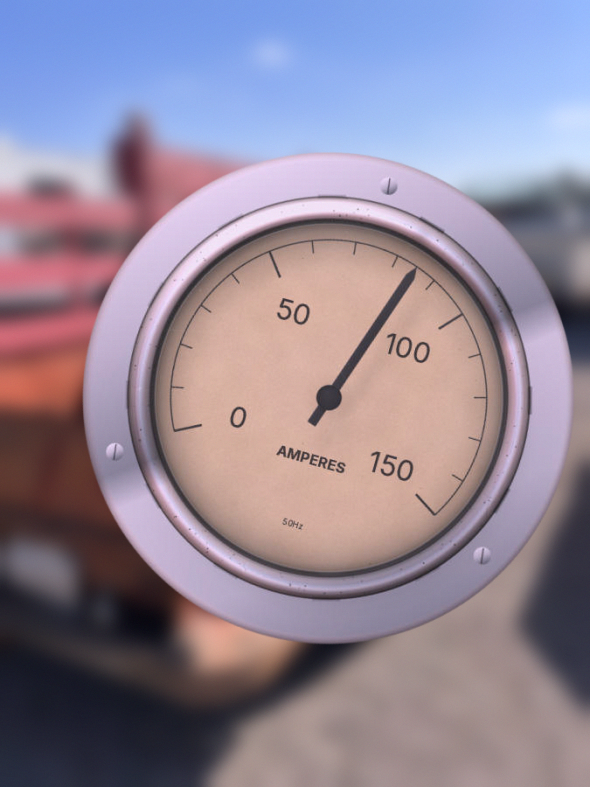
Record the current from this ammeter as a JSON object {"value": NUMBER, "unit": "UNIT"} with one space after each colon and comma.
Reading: {"value": 85, "unit": "A"}
